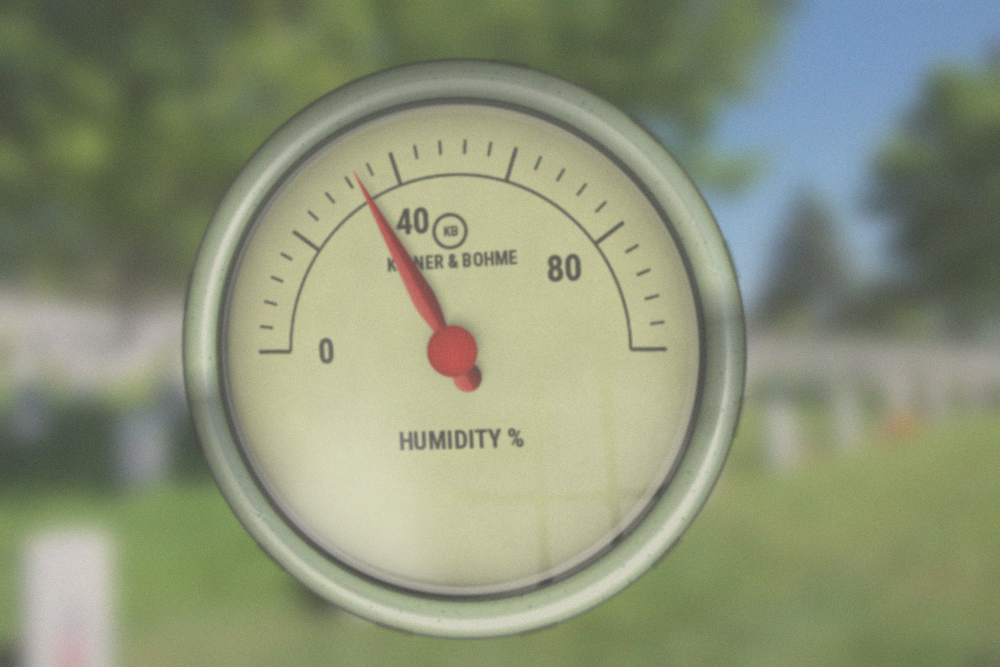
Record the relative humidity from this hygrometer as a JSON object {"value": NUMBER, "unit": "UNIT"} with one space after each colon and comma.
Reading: {"value": 34, "unit": "%"}
